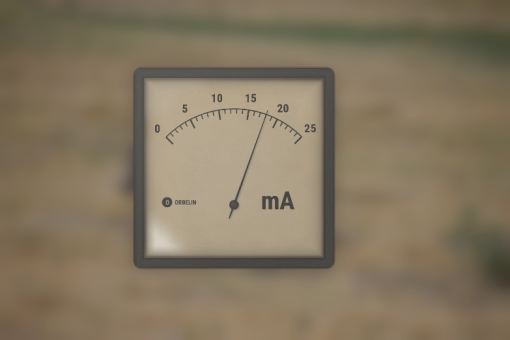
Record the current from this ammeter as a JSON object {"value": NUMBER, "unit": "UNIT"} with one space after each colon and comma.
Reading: {"value": 18, "unit": "mA"}
